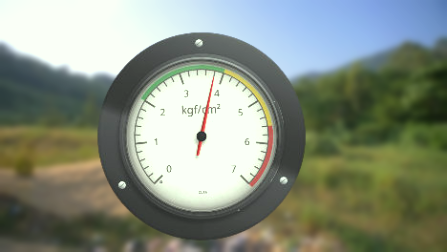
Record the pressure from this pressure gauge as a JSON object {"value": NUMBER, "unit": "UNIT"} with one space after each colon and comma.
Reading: {"value": 3.8, "unit": "kg/cm²"}
